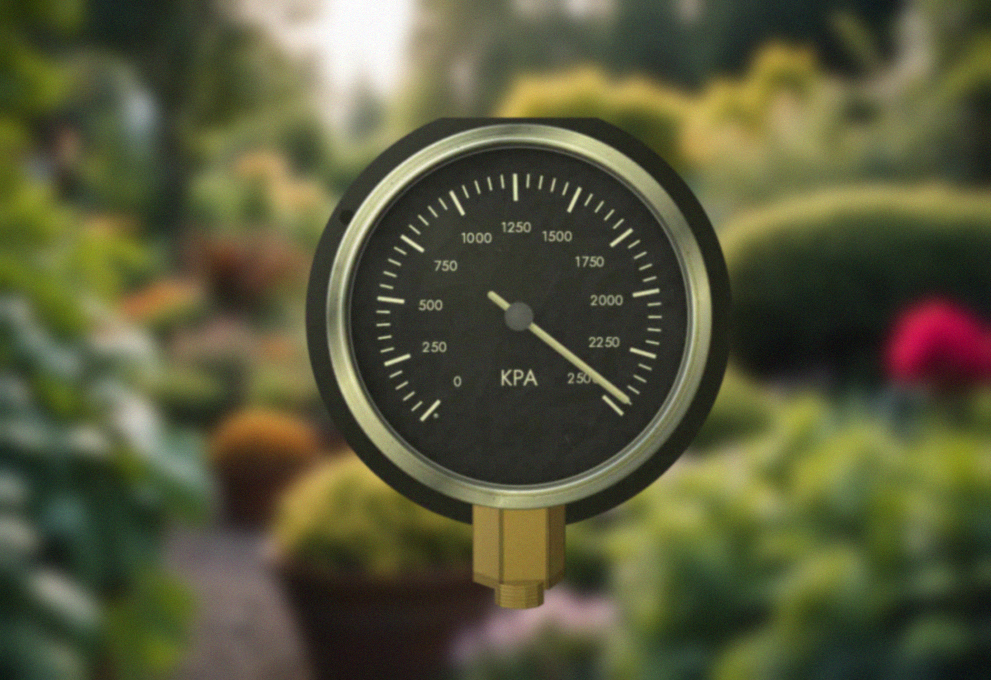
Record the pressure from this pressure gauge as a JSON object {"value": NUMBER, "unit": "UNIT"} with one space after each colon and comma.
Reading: {"value": 2450, "unit": "kPa"}
